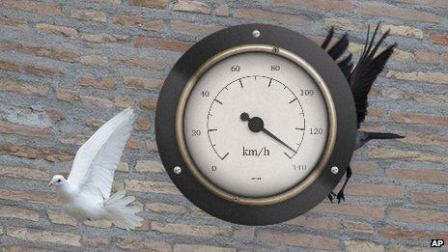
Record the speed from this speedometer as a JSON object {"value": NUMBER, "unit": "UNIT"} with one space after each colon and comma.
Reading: {"value": 135, "unit": "km/h"}
